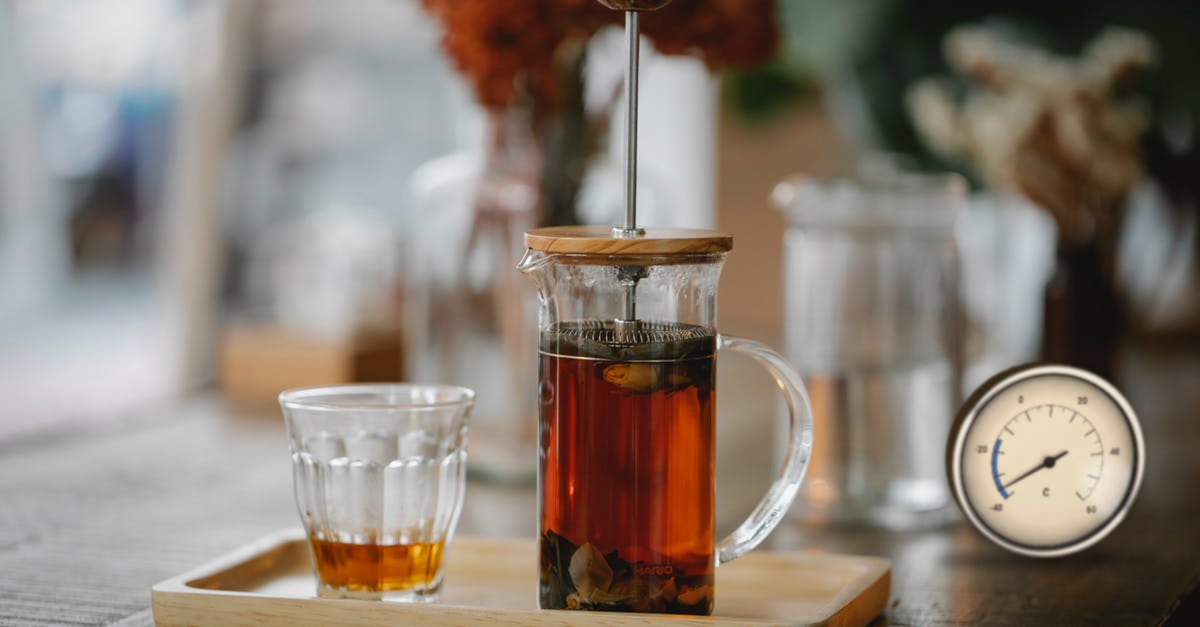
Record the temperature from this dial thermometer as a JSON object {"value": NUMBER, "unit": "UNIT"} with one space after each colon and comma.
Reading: {"value": -35, "unit": "°C"}
